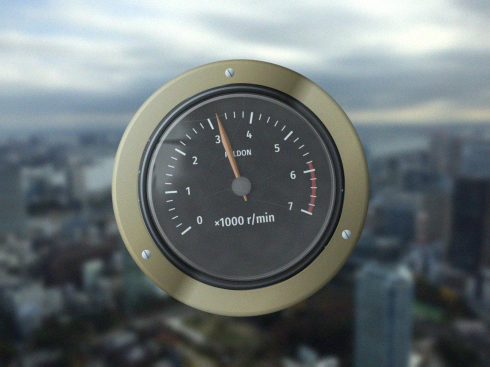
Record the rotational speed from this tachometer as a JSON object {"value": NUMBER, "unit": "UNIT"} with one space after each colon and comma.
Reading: {"value": 3200, "unit": "rpm"}
